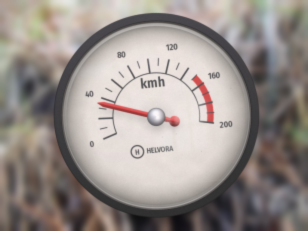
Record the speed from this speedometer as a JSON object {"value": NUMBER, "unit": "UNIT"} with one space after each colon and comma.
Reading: {"value": 35, "unit": "km/h"}
